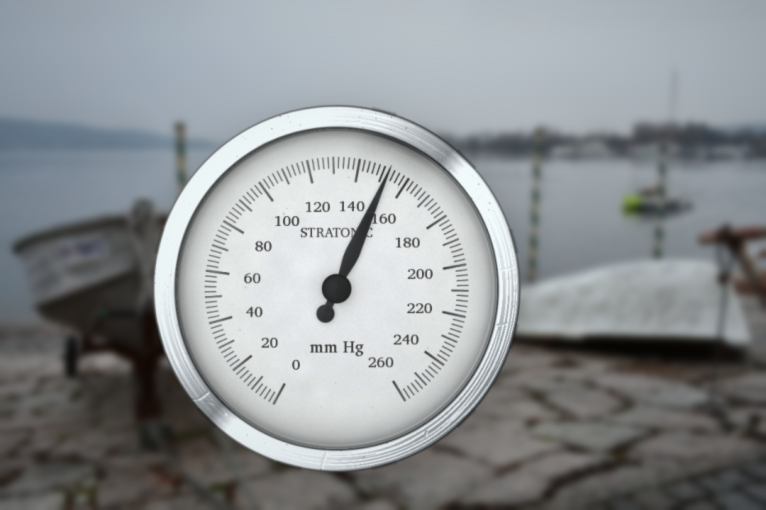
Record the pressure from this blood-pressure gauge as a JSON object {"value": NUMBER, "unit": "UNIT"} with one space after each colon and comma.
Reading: {"value": 152, "unit": "mmHg"}
